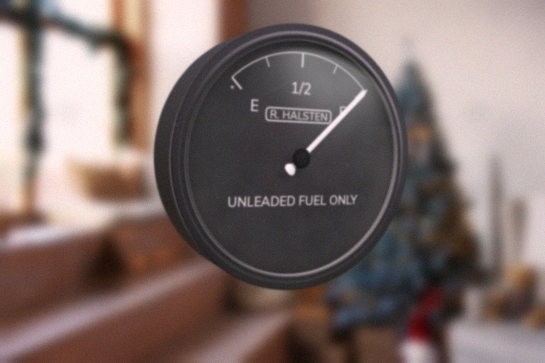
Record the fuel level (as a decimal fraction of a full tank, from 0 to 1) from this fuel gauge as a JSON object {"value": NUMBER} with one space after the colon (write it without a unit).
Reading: {"value": 1}
